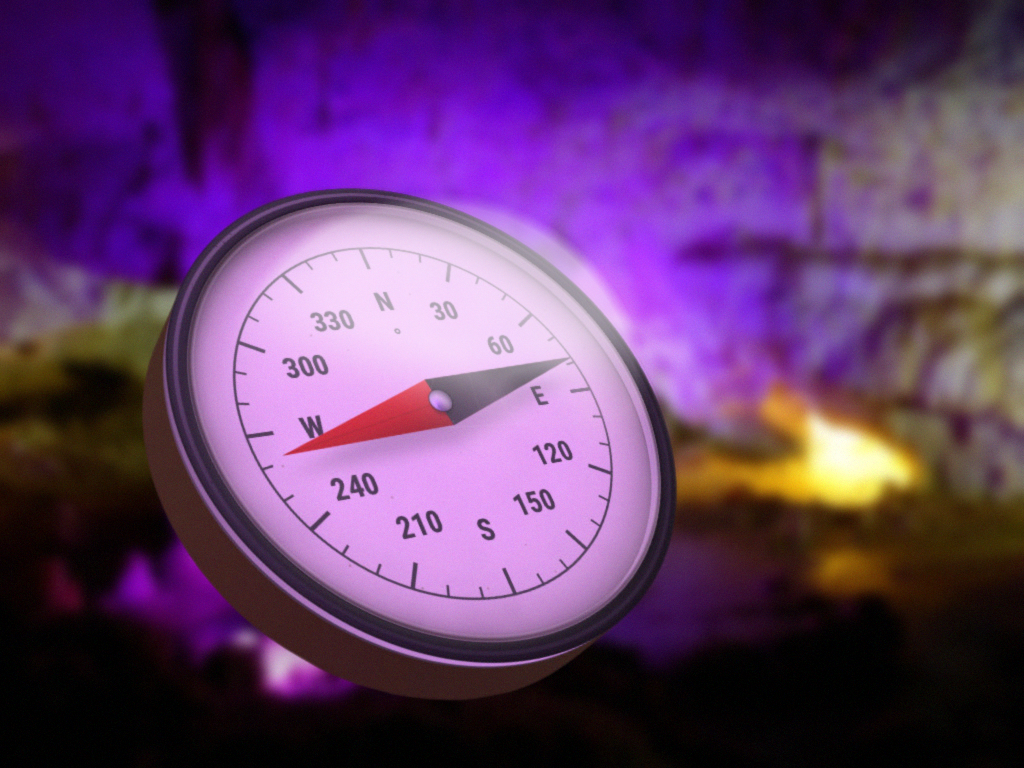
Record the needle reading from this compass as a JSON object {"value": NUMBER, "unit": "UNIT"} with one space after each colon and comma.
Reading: {"value": 260, "unit": "°"}
